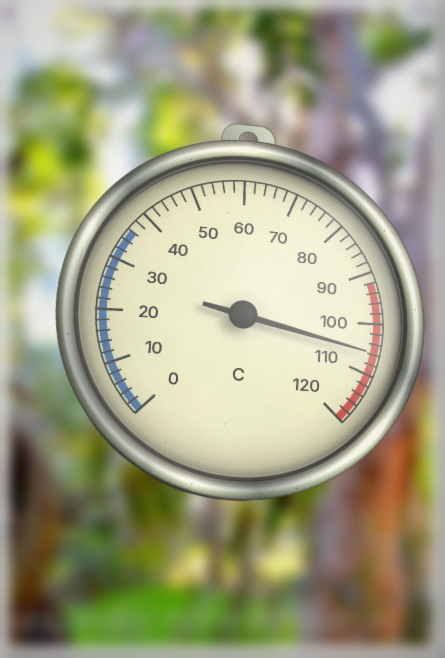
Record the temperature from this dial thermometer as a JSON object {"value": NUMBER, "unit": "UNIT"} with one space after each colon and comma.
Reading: {"value": 106, "unit": "°C"}
